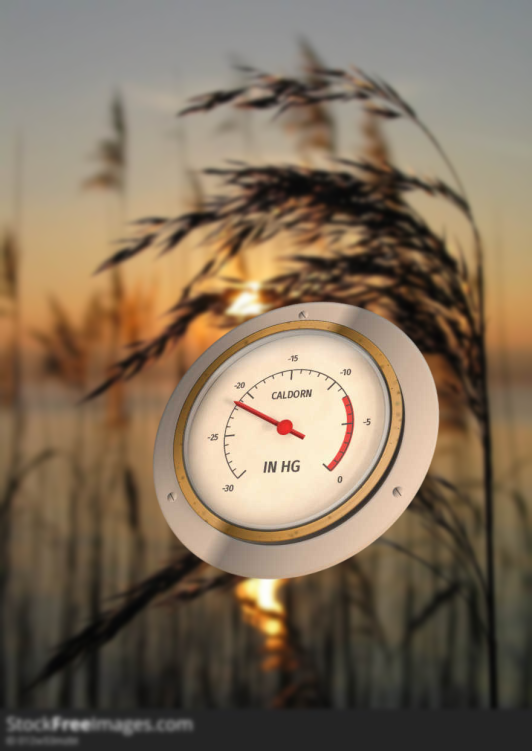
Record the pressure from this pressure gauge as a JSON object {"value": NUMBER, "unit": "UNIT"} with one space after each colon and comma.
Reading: {"value": -21.5, "unit": "inHg"}
